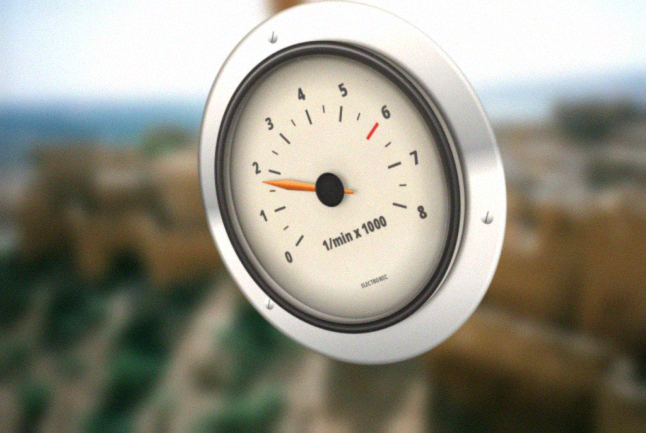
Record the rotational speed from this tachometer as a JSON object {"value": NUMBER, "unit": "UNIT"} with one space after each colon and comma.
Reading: {"value": 1750, "unit": "rpm"}
